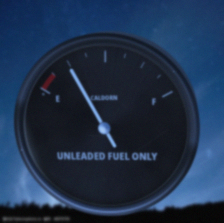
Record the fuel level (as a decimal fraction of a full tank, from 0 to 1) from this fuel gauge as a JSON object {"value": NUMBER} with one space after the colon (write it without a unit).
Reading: {"value": 0.25}
